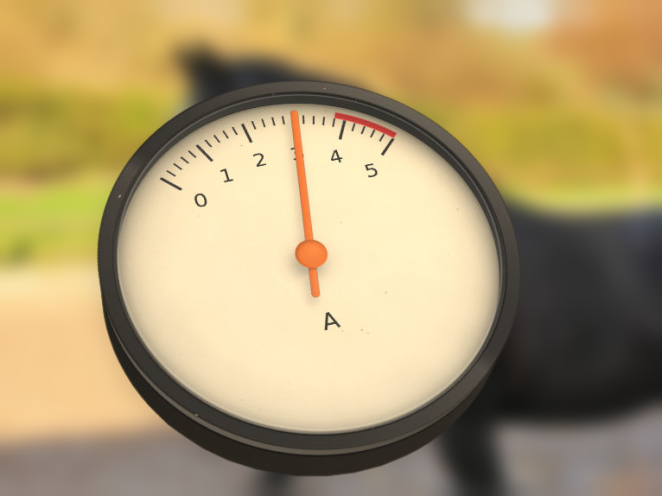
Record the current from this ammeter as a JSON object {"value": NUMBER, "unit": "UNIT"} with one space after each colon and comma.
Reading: {"value": 3, "unit": "A"}
